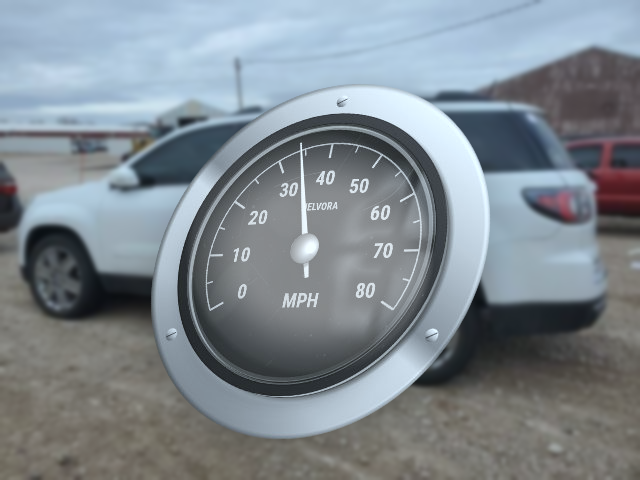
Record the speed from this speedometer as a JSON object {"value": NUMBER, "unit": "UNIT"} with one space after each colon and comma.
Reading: {"value": 35, "unit": "mph"}
